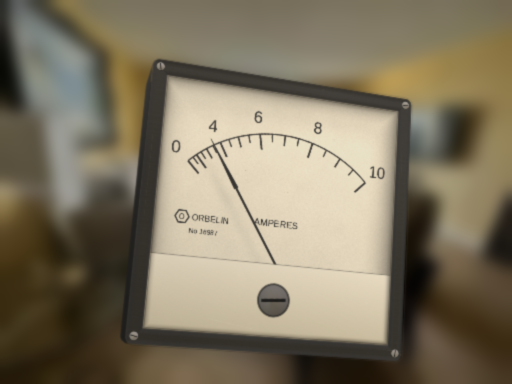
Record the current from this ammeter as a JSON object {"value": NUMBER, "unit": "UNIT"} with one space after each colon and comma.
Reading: {"value": 3.5, "unit": "A"}
